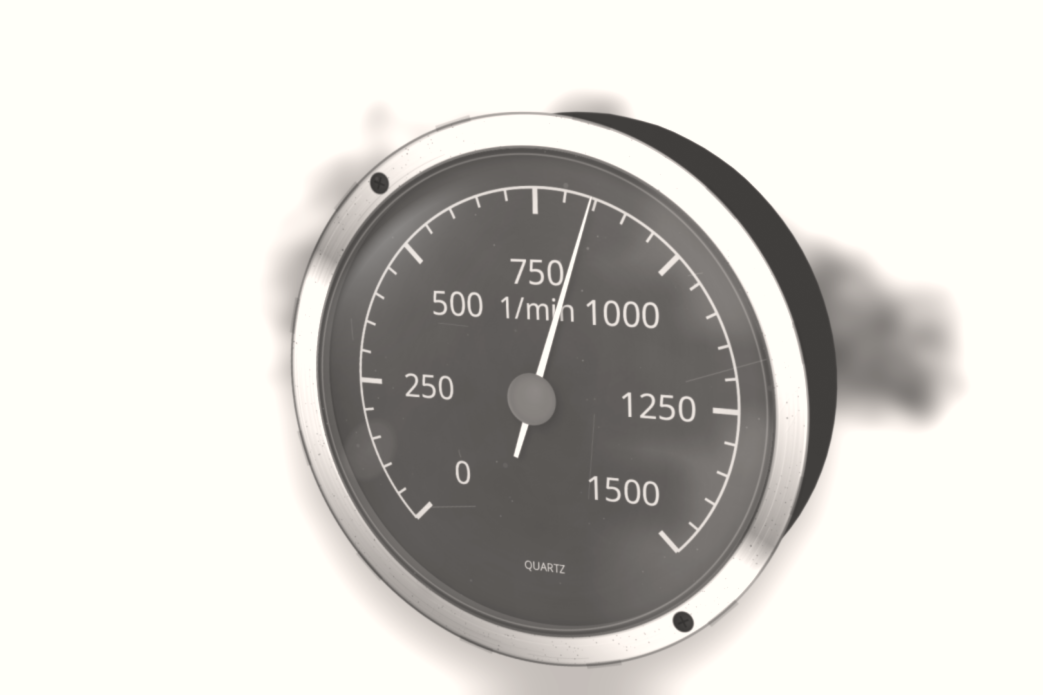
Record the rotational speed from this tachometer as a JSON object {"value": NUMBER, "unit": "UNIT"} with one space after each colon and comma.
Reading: {"value": 850, "unit": "rpm"}
